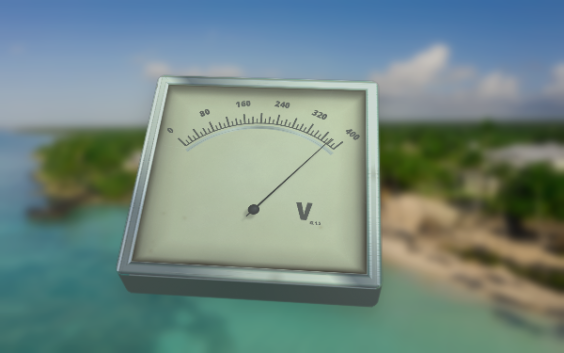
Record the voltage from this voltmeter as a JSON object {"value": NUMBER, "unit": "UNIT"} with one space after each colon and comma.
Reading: {"value": 380, "unit": "V"}
